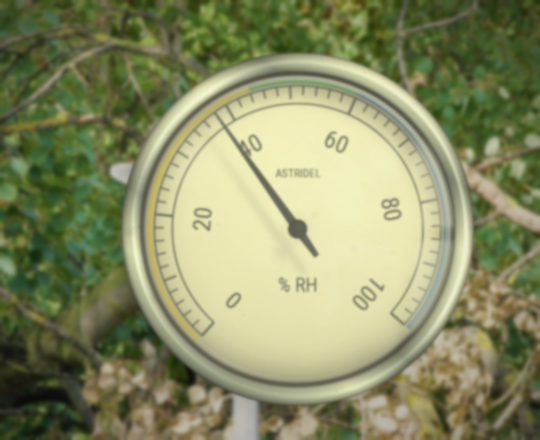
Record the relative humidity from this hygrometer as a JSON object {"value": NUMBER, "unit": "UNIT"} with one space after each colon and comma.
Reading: {"value": 38, "unit": "%"}
